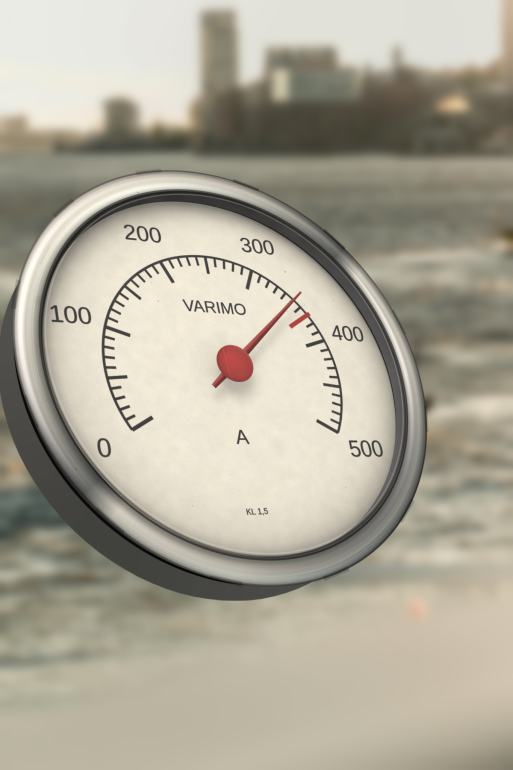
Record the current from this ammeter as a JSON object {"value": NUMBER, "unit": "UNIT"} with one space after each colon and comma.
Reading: {"value": 350, "unit": "A"}
